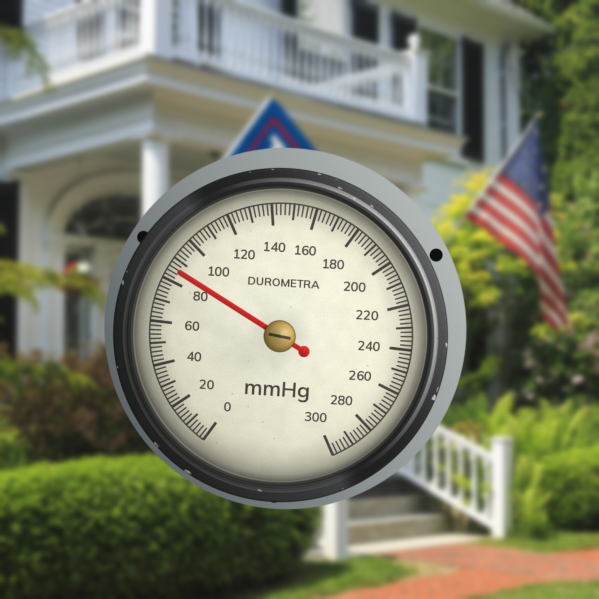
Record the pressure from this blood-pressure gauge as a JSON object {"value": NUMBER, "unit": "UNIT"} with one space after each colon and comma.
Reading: {"value": 86, "unit": "mmHg"}
